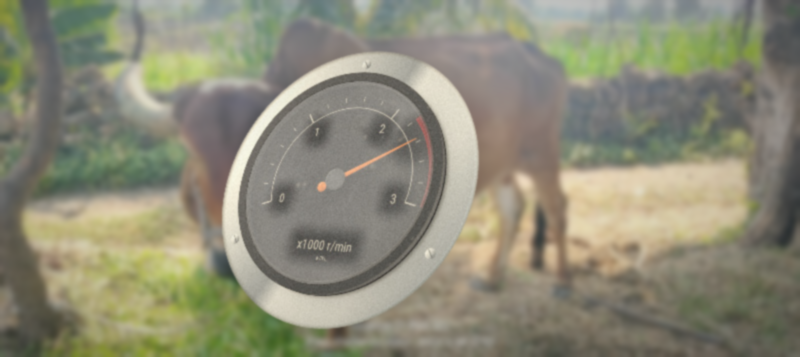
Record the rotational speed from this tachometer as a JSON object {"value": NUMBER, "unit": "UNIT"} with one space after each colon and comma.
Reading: {"value": 2400, "unit": "rpm"}
